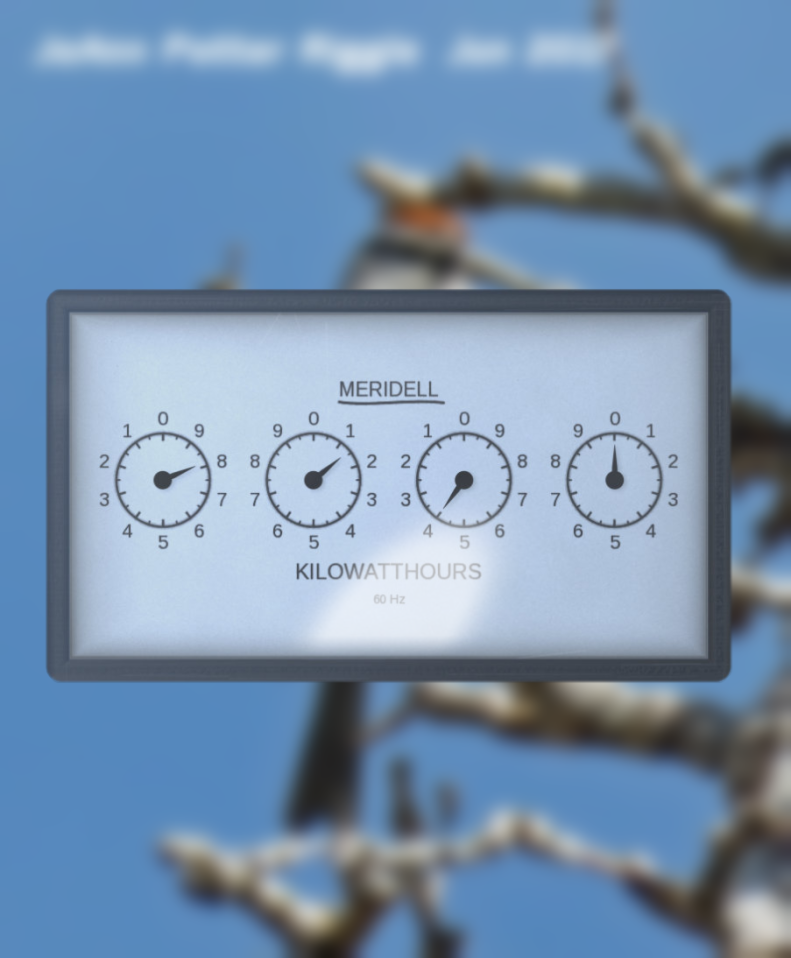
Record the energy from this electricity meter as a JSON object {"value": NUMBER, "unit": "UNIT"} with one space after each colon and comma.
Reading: {"value": 8140, "unit": "kWh"}
